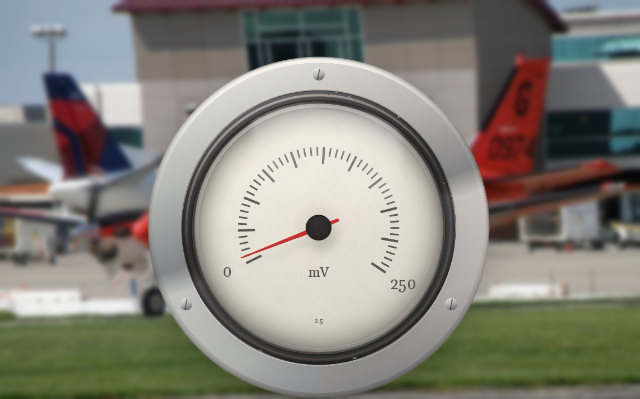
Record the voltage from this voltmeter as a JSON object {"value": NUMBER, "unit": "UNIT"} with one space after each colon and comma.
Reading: {"value": 5, "unit": "mV"}
